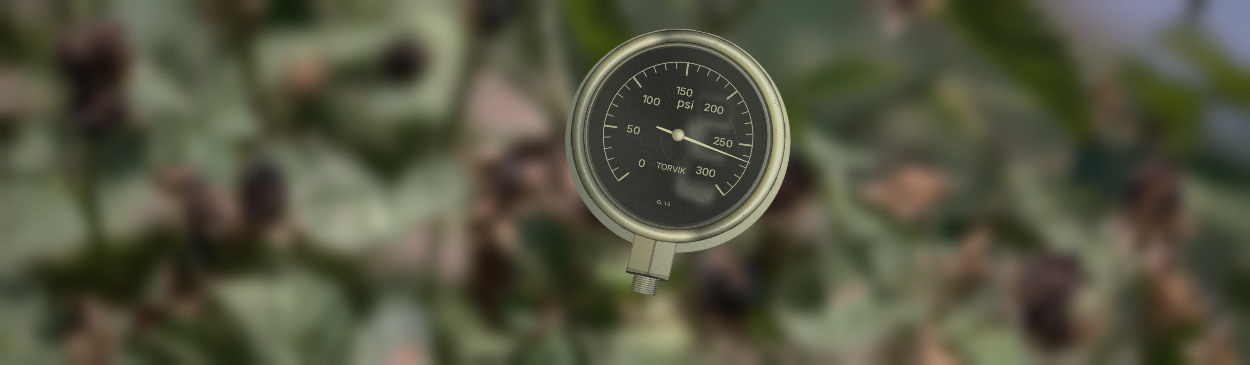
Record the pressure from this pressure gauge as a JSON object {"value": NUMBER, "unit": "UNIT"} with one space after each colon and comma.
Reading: {"value": 265, "unit": "psi"}
